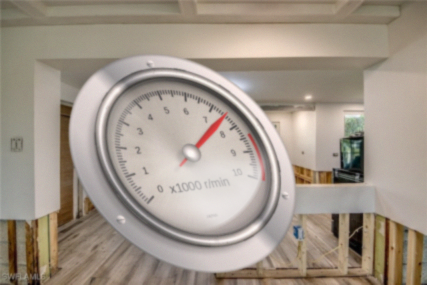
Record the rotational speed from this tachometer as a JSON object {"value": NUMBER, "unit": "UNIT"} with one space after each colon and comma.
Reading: {"value": 7500, "unit": "rpm"}
